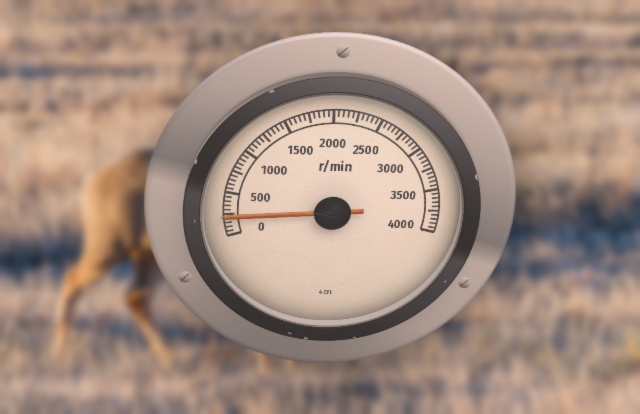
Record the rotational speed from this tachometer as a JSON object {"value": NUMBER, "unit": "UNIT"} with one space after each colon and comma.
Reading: {"value": 250, "unit": "rpm"}
